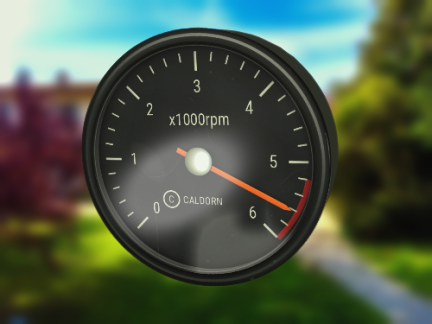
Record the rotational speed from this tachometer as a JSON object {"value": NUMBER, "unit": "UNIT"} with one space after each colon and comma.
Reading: {"value": 5600, "unit": "rpm"}
